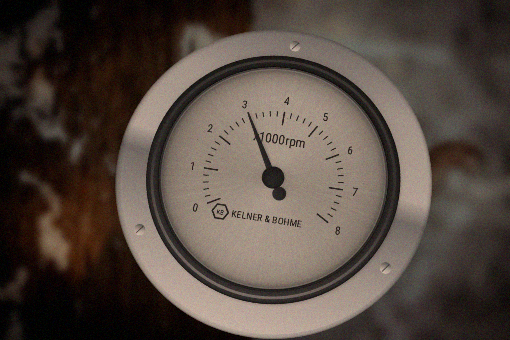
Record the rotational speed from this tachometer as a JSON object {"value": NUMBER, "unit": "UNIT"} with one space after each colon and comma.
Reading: {"value": 3000, "unit": "rpm"}
